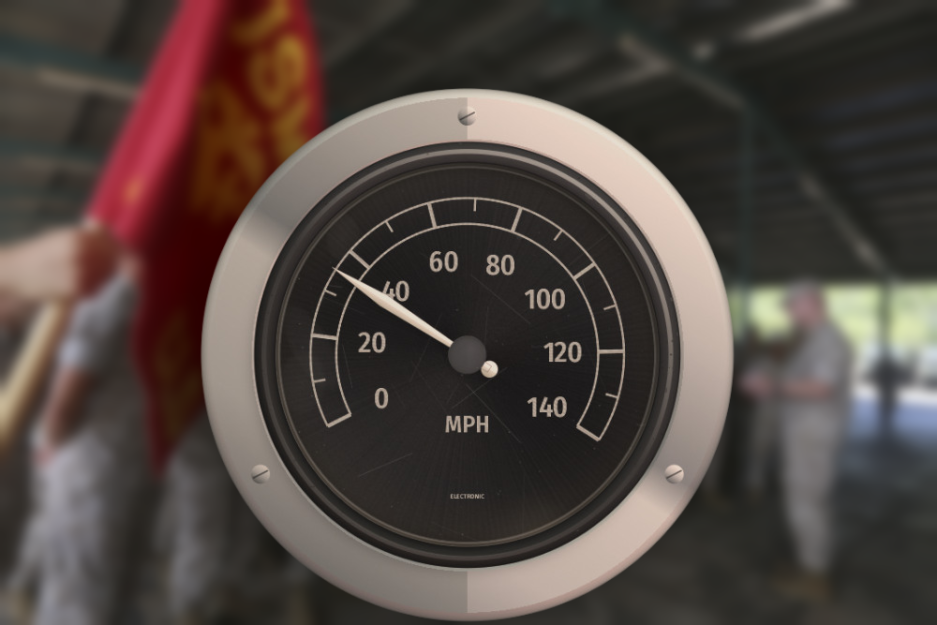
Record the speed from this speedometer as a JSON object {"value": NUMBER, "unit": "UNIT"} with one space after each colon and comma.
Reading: {"value": 35, "unit": "mph"}
